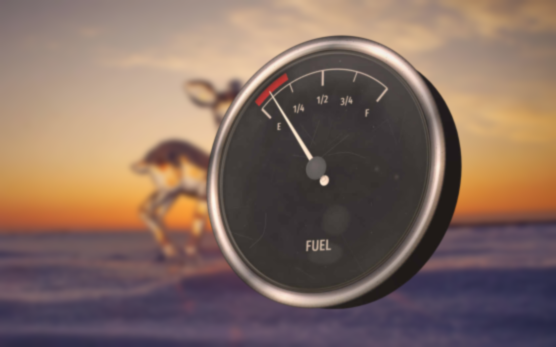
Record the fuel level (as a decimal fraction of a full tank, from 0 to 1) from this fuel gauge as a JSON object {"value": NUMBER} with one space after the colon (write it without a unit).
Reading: {"value": 0.125}
